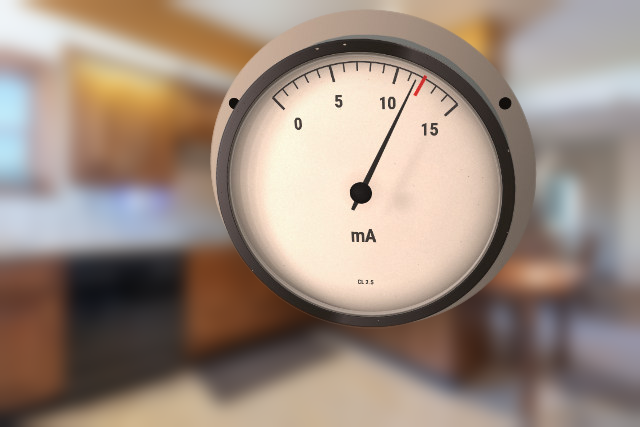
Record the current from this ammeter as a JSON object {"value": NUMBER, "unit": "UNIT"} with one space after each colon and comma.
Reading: {"value": 11.5, "unit": "mA"}
